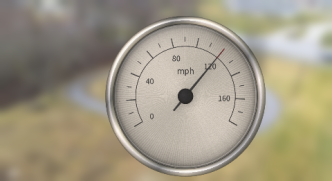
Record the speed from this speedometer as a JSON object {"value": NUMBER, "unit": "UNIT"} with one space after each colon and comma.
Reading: {"value": 120, "unit": "mph"}
